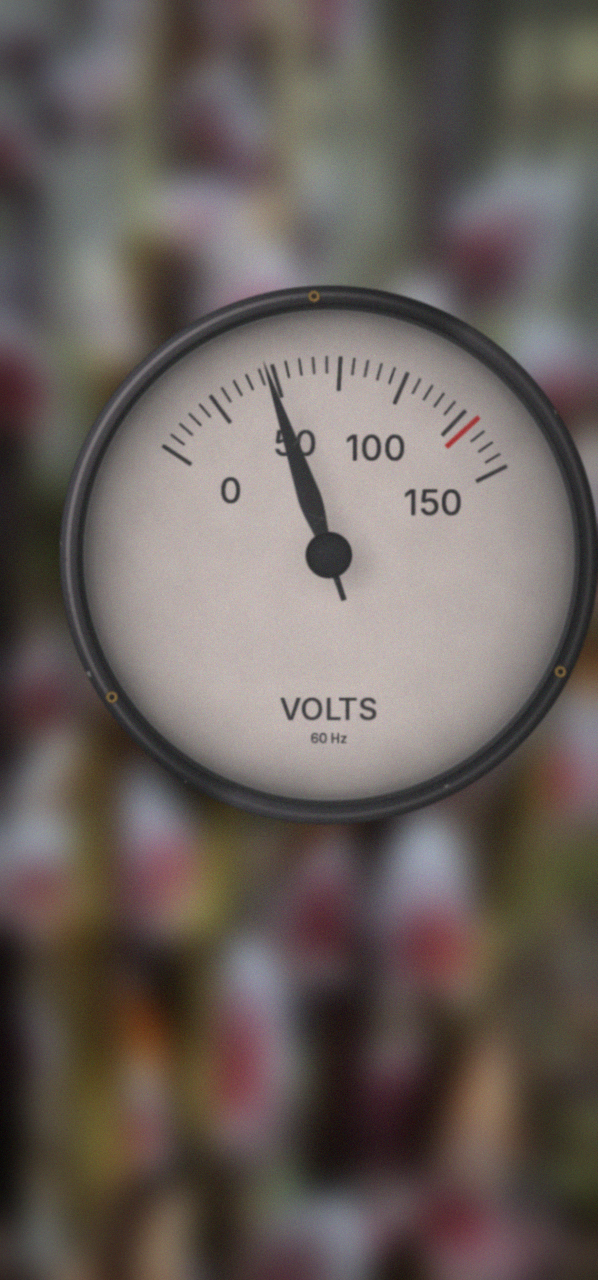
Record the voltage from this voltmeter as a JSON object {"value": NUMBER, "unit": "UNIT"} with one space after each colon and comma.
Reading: {"value": 47.5, "unit": "V"}
